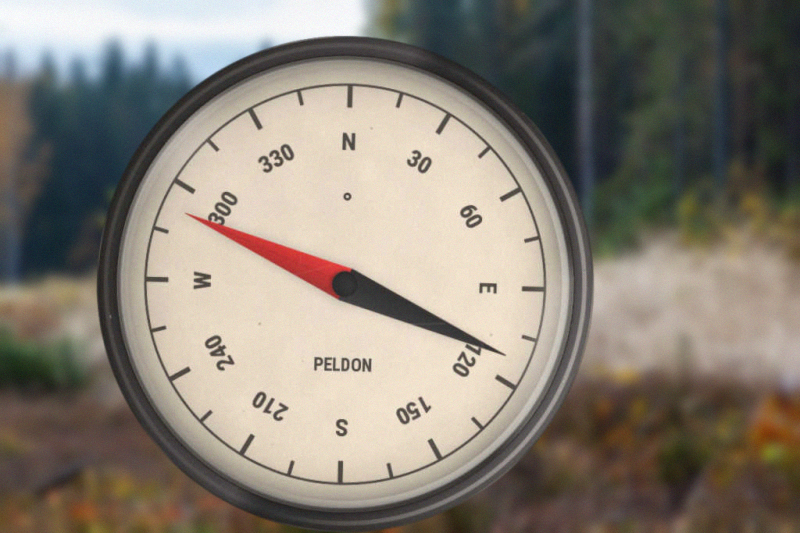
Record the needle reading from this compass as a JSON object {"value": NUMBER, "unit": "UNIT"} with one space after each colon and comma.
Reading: {"value": 292.5, "unit": "°"}
